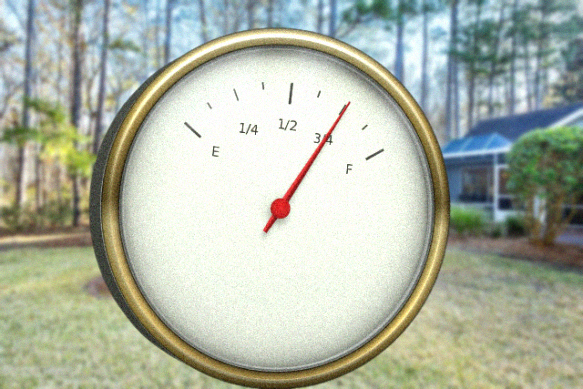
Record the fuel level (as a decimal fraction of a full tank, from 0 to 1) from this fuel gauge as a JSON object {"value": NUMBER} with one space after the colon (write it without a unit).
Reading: {"value": 0.75}
